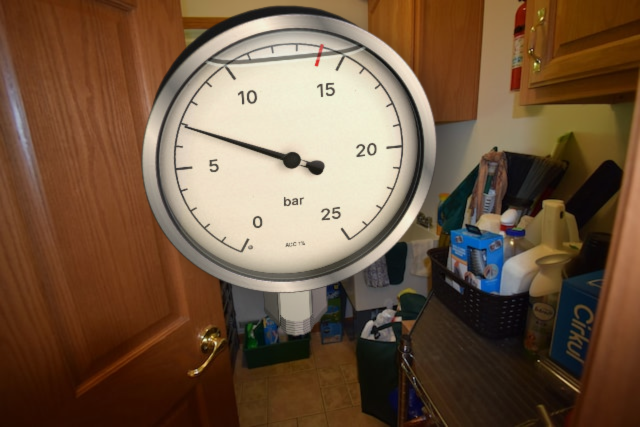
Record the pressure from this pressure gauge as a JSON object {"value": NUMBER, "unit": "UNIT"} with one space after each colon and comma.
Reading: {"value": 7, "unit": "bar"}
